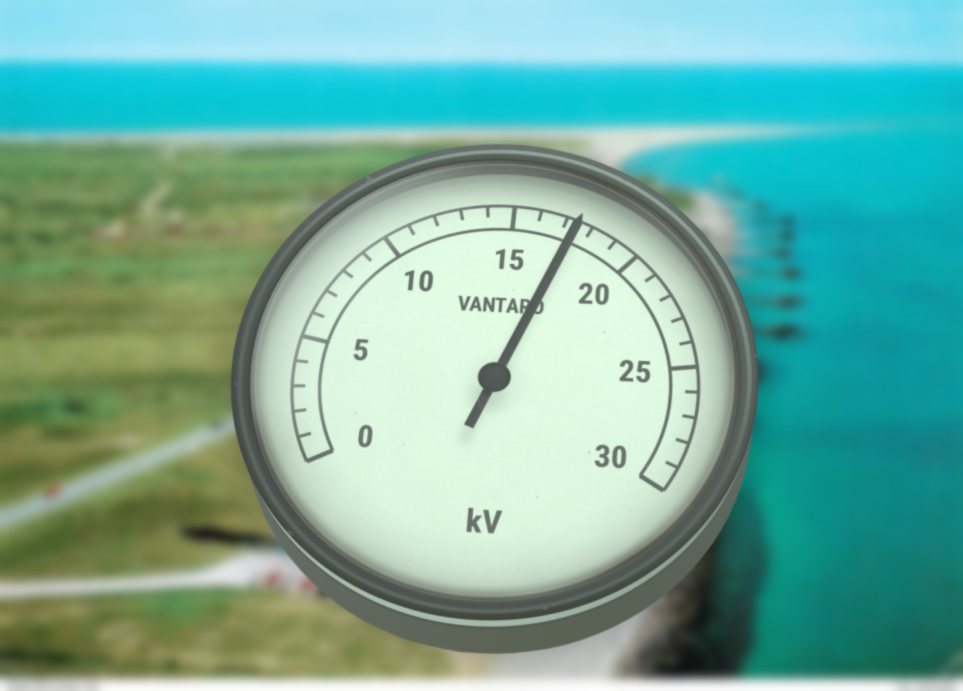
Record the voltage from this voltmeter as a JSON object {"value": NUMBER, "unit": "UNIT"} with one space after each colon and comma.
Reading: {"value": 17.5, "unit": "kV"}
